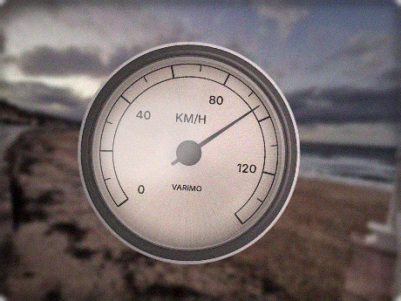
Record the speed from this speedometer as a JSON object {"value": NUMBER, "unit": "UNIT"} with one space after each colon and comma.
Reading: {"value": 95, "unit": "km/h"}
